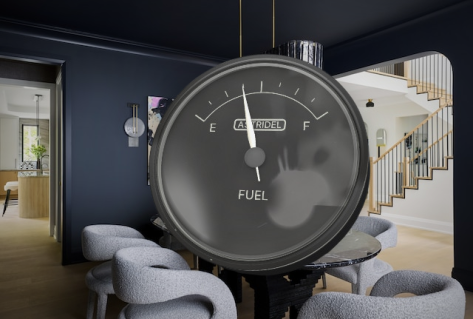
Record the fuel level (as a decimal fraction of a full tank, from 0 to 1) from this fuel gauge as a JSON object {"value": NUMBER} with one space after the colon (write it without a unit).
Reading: {"value": 0.375}
